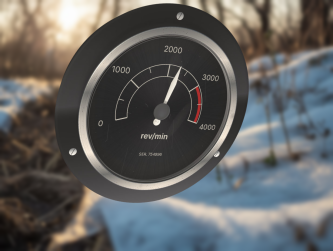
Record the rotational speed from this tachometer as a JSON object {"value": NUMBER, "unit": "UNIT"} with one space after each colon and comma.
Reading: {"value": 2250, "unit": "rpm"}
